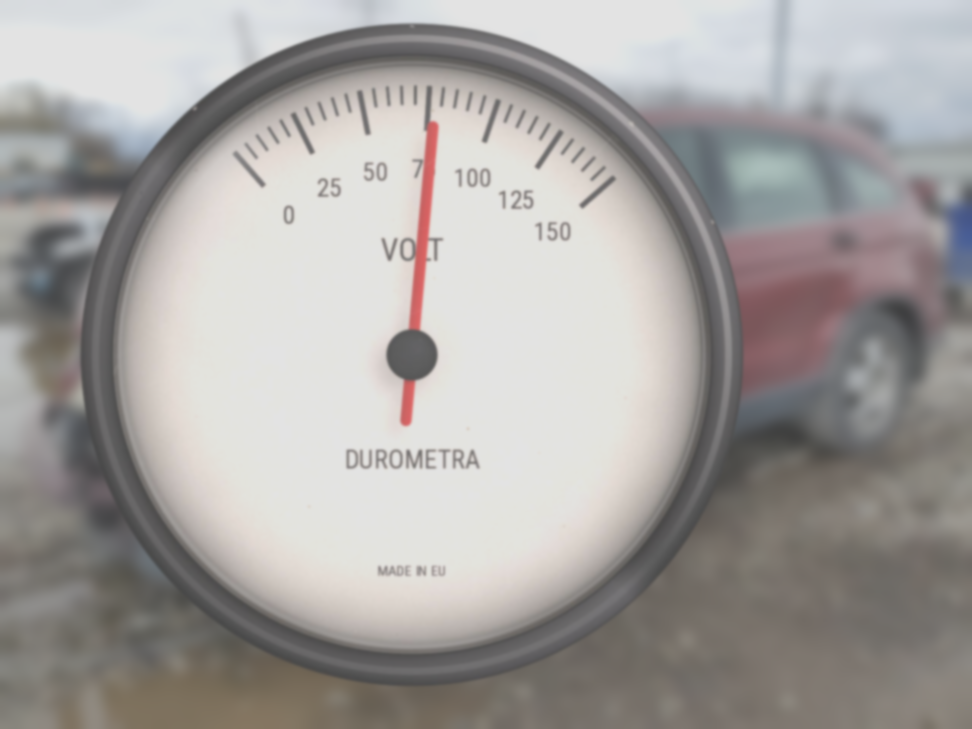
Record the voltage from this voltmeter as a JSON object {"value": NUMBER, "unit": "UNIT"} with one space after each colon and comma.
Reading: {"value": 77.5, "unit": "V"}
